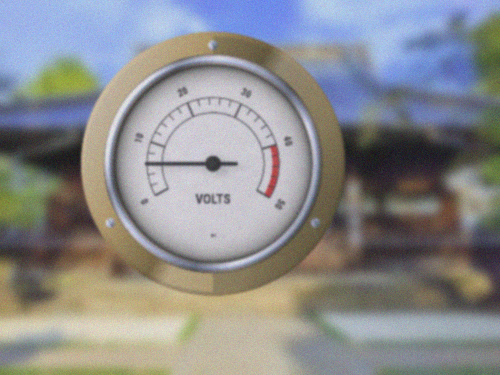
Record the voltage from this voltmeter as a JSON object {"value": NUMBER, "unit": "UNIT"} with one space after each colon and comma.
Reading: {"value": 6, "unit": "V"}
